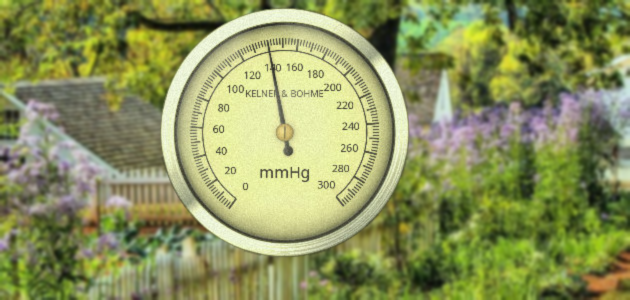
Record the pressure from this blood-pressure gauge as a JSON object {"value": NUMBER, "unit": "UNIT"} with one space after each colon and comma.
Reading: {"value": 140, "unit": "mmHg"}
